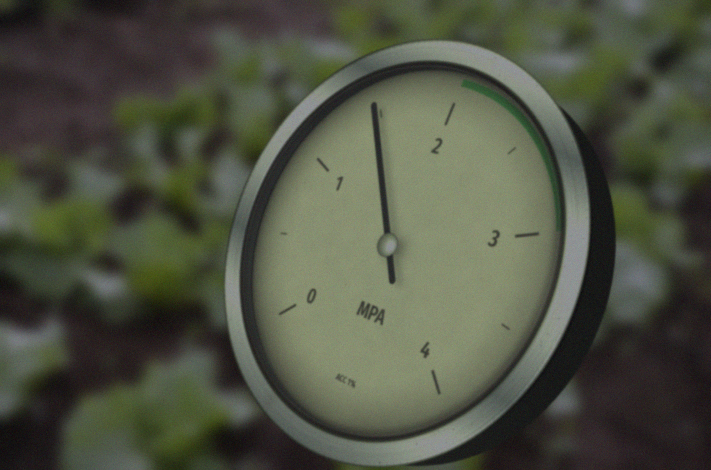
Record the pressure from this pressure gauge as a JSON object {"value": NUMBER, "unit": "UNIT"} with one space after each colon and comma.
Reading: {"value": 1.5, "unit": "MPa"}
